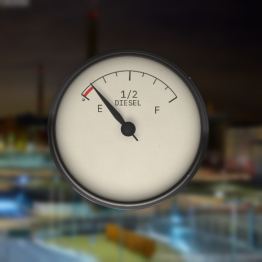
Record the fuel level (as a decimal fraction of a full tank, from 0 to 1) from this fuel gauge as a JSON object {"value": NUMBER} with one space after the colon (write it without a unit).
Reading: {"value": 0.125}
